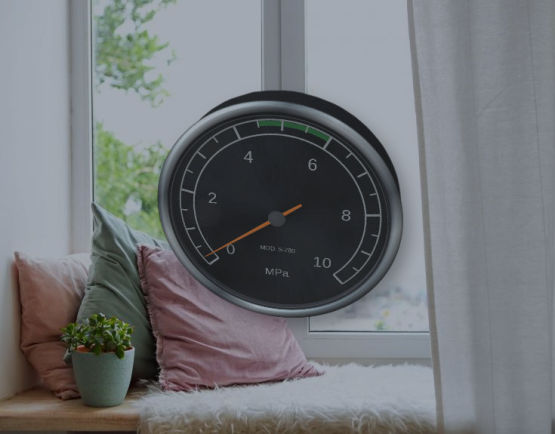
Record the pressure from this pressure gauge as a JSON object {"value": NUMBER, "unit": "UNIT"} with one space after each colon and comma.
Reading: {"value": 0.25, "unit": "MPa"}
